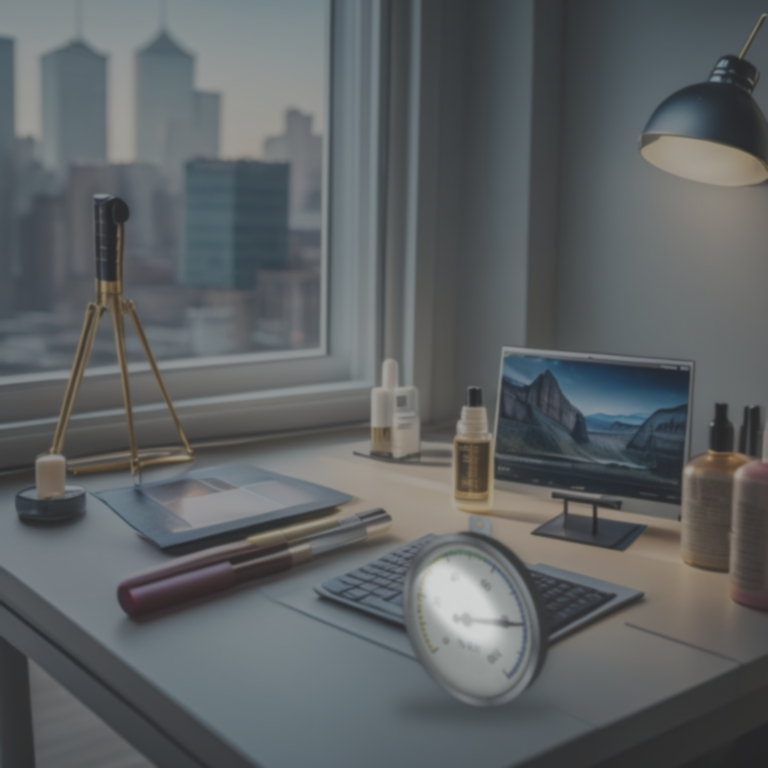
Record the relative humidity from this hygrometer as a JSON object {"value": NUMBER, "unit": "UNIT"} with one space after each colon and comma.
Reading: {"value": 80, "unit": "%"}
